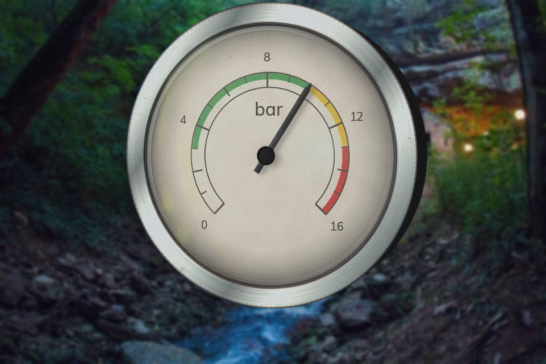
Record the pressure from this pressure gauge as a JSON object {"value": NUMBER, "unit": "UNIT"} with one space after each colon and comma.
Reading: {"value": 10, "unit": "bar"}
